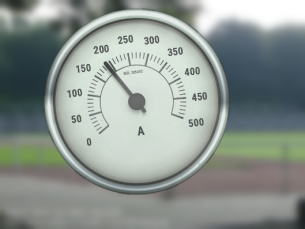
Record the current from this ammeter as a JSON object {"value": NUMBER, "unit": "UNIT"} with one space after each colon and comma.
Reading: {"value": 190, "unit": "A"}
